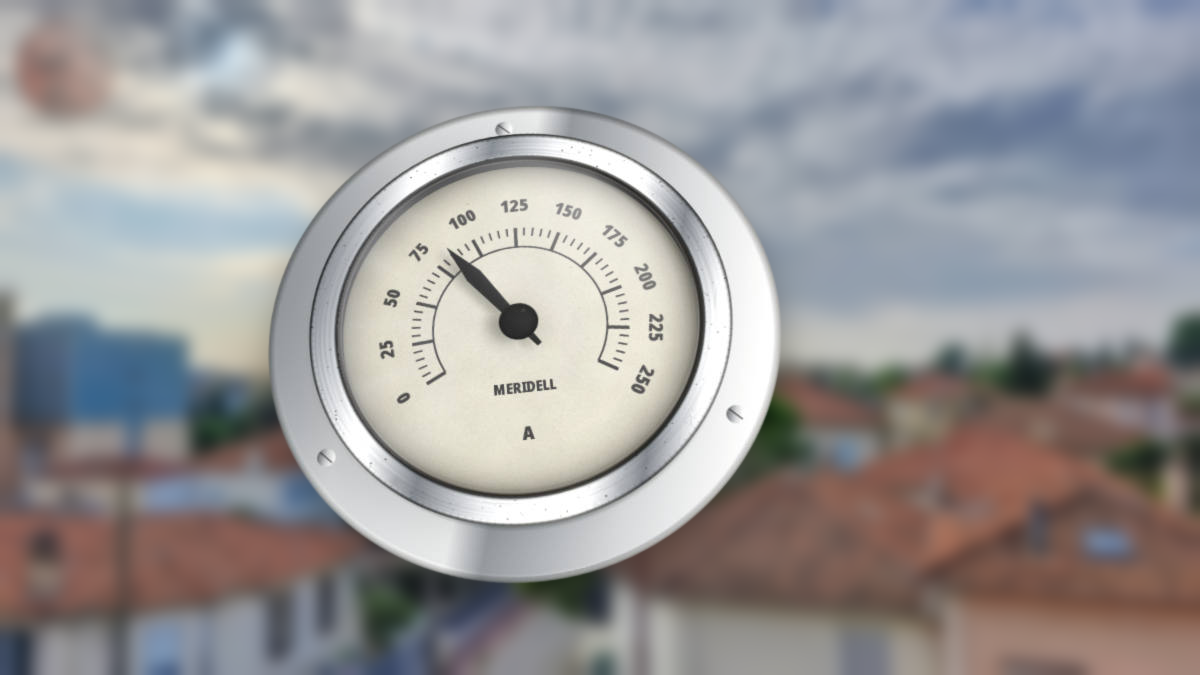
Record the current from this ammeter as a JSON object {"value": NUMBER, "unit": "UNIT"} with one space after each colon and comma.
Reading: {"value": 85, "unit": "A"}
